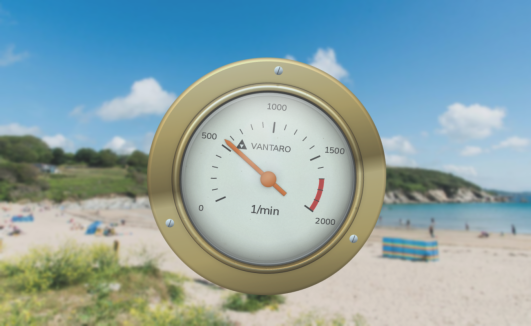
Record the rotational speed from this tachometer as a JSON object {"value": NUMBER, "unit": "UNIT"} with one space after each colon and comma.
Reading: {"value": 550, "unit": "rpm"}
